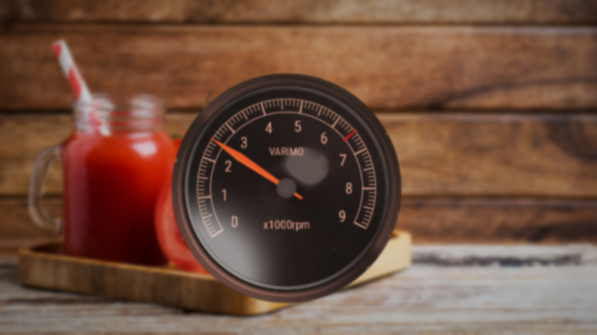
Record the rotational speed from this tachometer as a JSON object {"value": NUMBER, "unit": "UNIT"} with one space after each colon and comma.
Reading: {"value": 2500, "unit": "rpm"}
